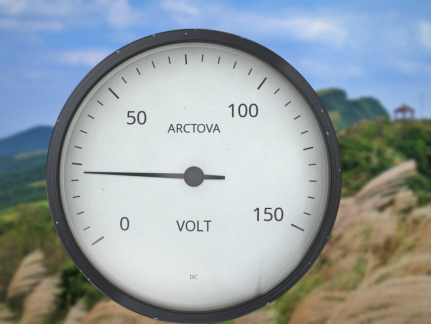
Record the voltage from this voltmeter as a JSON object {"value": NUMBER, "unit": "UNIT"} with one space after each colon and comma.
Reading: {"value": 22.5, "unit": "V"}
